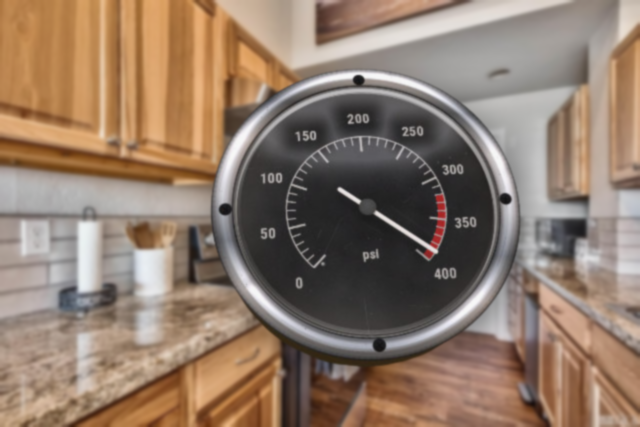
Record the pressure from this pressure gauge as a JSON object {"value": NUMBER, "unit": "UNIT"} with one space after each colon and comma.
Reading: {"value": 390, "unit": "psi"}
